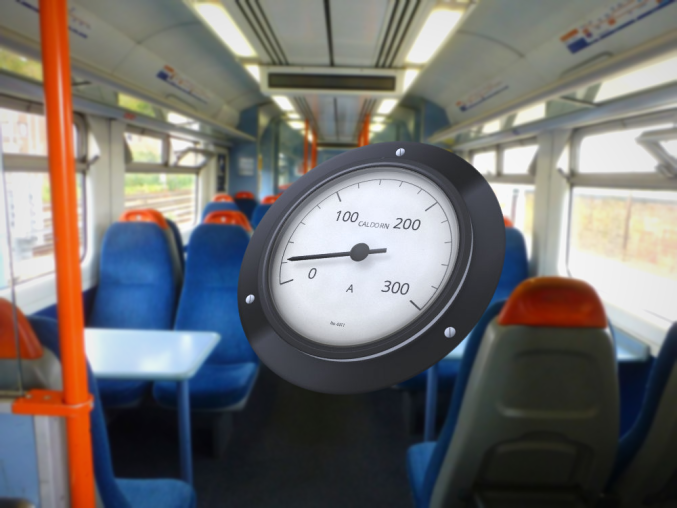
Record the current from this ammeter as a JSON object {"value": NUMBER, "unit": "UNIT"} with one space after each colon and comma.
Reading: {"value": 20, "unit": "A"}
